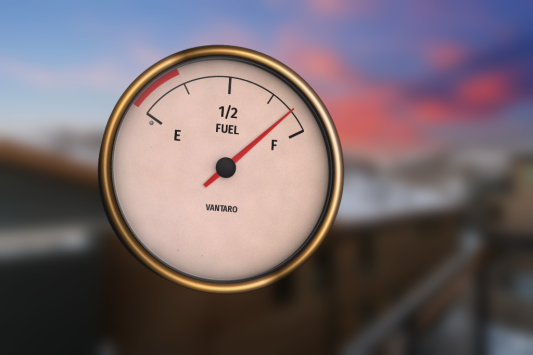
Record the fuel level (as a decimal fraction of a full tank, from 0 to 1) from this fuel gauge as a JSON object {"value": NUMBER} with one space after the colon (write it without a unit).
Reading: {"value": 0.875}
